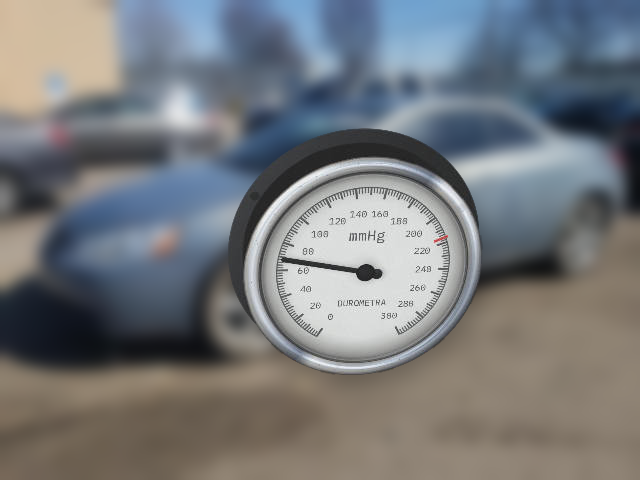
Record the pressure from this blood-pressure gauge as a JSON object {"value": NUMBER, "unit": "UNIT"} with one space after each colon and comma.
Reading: {"value": 70, "unit": "mmHg"}
